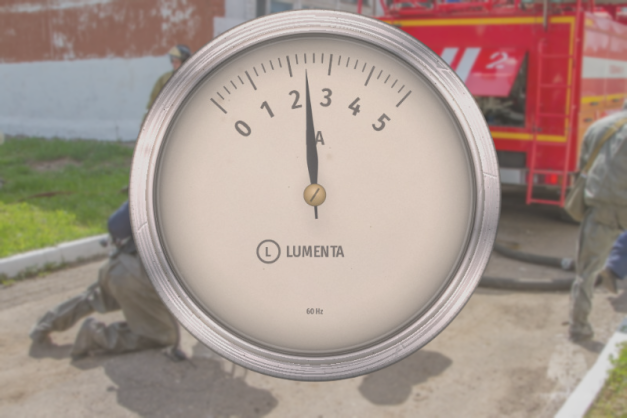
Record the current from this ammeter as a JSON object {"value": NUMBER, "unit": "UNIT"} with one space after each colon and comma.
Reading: {"value": 2.4, "unit": "kA"}
